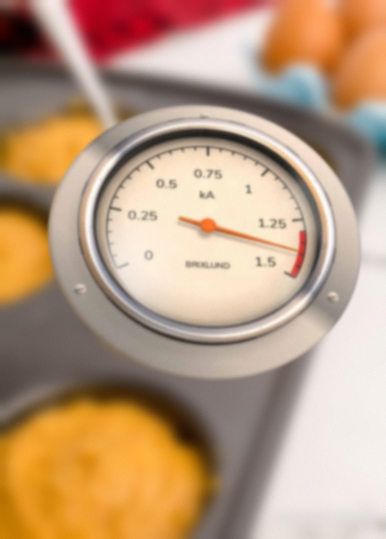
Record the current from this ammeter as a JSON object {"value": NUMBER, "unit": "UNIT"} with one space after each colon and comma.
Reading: {"value": 1.4, "unit": "kA"}
